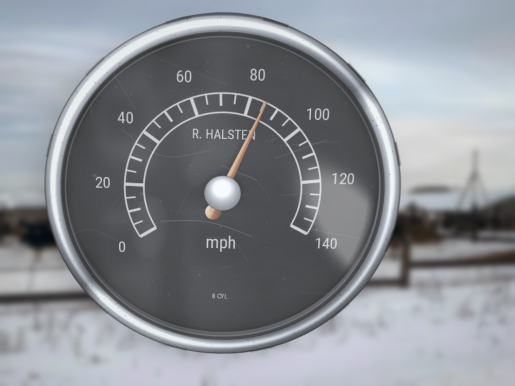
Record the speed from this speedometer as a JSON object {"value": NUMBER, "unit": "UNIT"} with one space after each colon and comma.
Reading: {"value": 85, "unit": "mph"}
